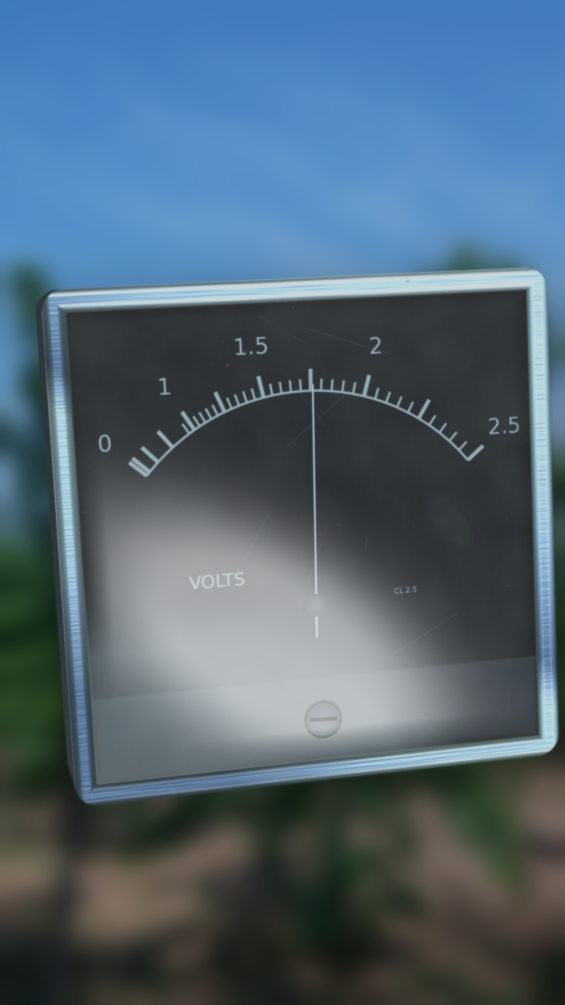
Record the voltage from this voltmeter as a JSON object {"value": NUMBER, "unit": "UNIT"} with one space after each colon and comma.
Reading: {"value": 1.75, "unit": "V"}
